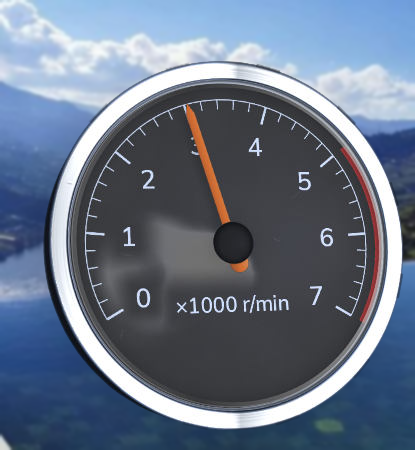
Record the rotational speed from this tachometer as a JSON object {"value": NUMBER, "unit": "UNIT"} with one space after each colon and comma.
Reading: {"value": 3000, "unit": "rpm"}
